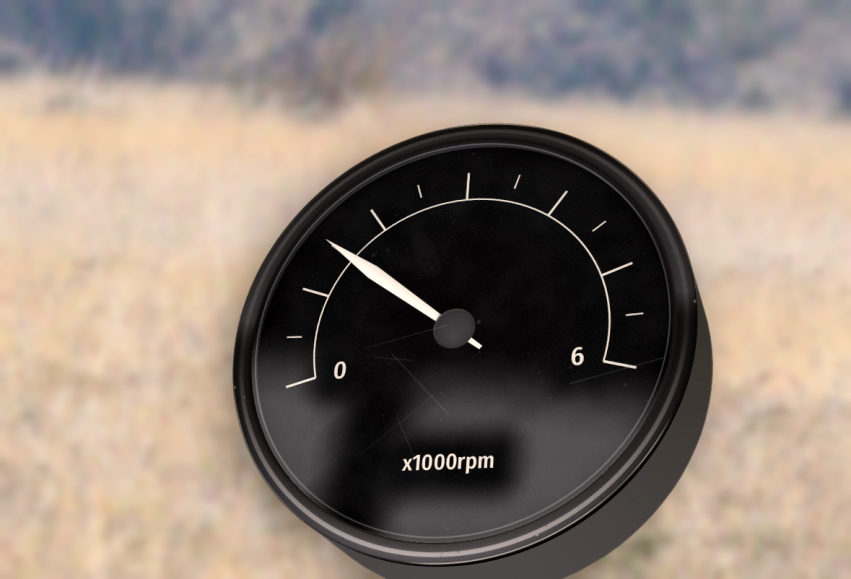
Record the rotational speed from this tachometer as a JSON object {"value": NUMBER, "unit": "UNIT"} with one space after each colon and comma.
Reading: {"value": 1500, "unit": "rpm"}
